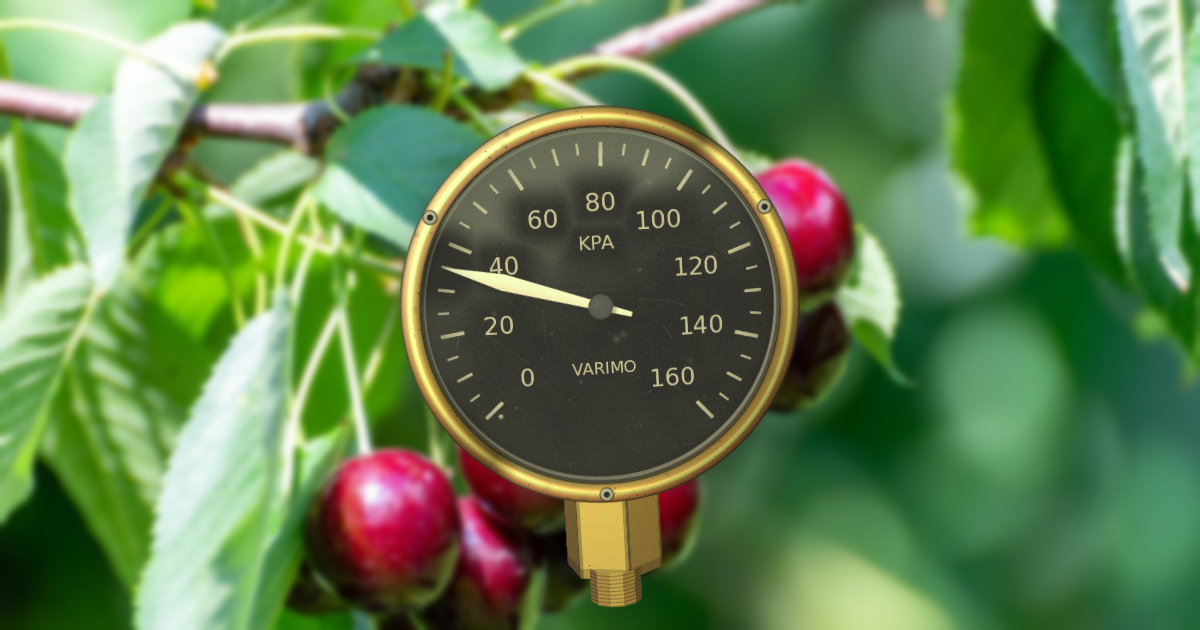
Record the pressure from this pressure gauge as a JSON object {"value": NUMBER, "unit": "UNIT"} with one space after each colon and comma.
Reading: {"value": 35, "unit": "kPa"}
